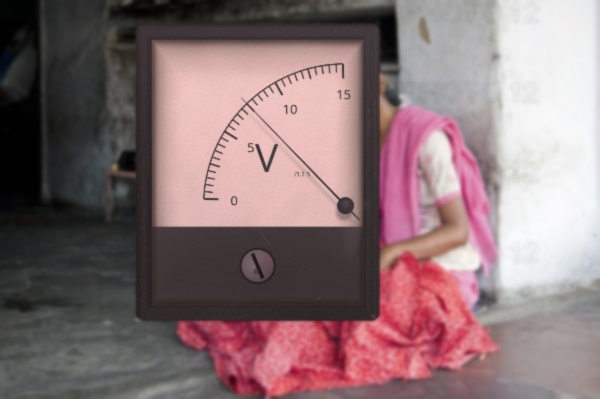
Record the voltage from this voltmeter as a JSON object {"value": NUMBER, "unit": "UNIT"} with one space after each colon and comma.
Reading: {"value": 7.5, "unit": "V"}
